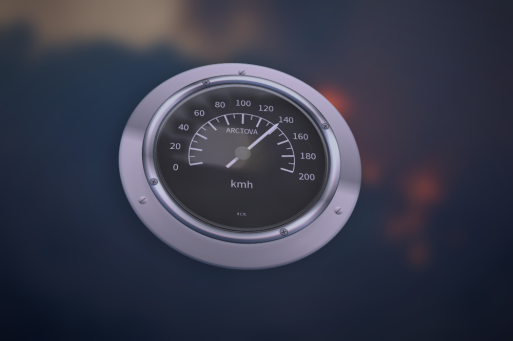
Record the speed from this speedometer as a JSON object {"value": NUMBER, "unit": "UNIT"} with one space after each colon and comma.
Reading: {"value": 140, "unit": "km/h"}
